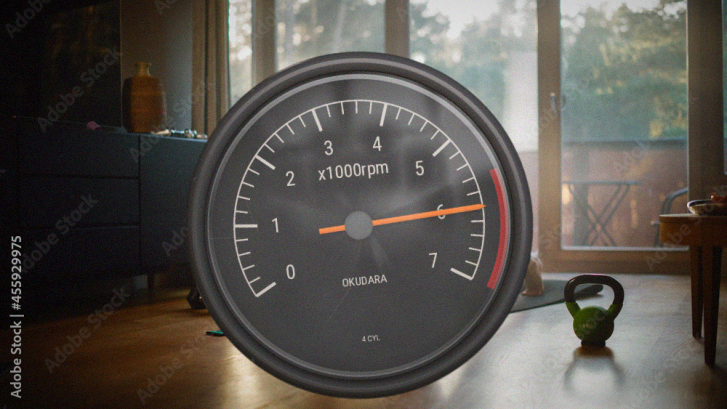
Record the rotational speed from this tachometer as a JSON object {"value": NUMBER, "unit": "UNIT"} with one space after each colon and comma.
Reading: {"value": 6000, "unit": "rpm"}
